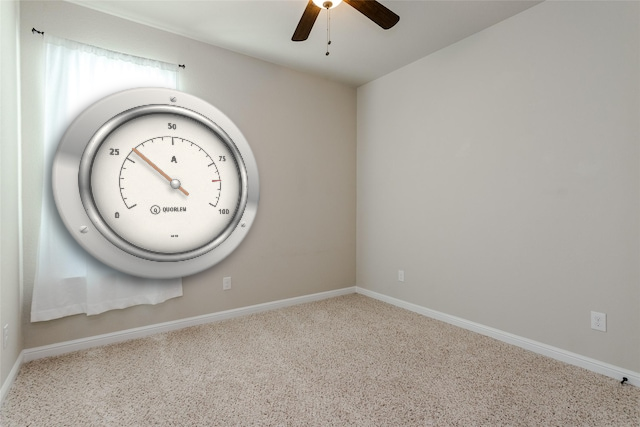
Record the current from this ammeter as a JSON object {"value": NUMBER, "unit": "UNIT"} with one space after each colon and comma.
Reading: {"value": 30, "unit": "A"}
